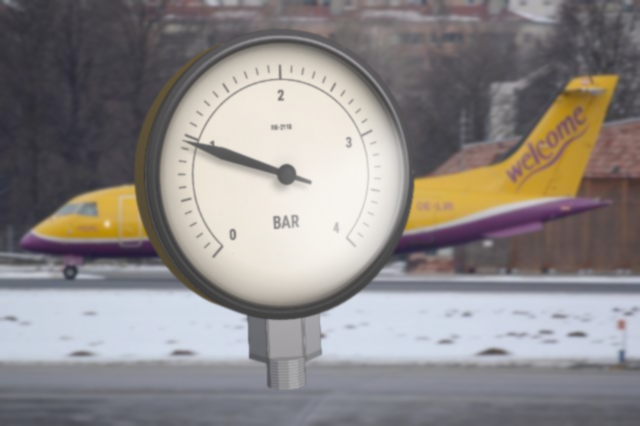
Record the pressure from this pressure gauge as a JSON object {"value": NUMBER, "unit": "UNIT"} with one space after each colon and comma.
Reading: {"value": 0.95, "unit": "bar"}
